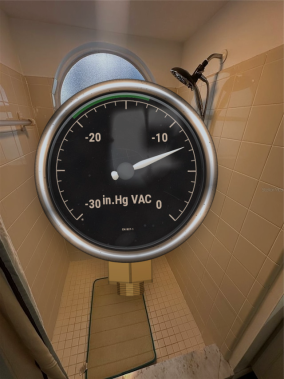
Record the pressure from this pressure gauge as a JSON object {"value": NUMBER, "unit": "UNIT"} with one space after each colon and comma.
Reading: {"value": -7.5, "unit": "inHg"}
